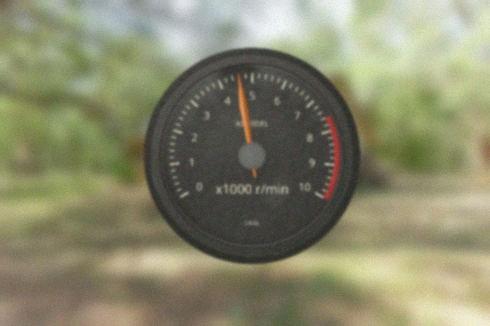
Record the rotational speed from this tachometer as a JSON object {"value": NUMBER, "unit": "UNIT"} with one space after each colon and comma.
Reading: {"value": 4600, "unit": "rpm"}
